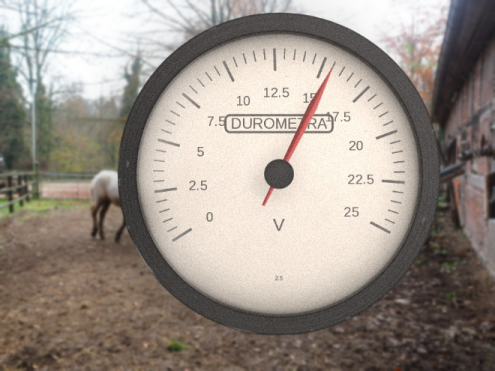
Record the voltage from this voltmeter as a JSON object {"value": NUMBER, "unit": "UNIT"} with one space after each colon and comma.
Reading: {"value": 15.5, "unit": "V"}
